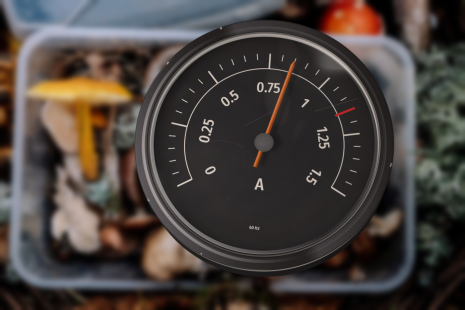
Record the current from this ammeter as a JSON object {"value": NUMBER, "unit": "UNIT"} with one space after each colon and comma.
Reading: {"value": 0.85, "unit": "A"}
